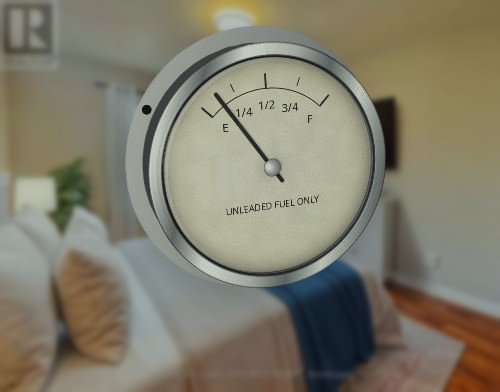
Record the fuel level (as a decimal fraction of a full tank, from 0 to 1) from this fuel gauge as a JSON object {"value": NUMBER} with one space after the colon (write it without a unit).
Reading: {"value": 0.125}
